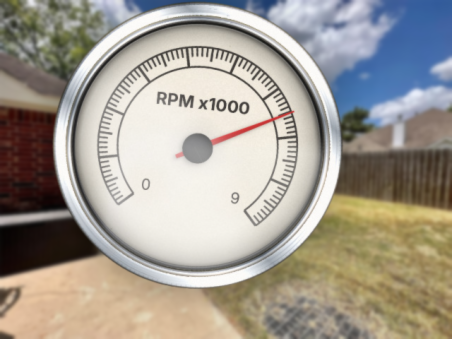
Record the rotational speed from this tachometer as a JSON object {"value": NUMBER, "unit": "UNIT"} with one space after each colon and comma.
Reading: {"value": 6500, "unit": "rpm"}
